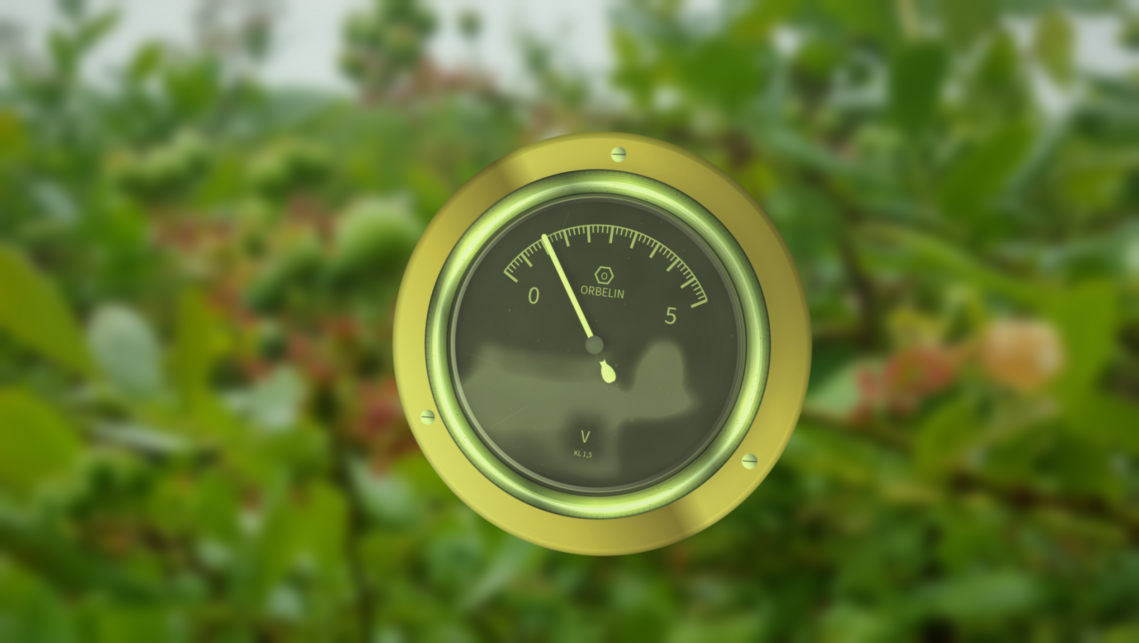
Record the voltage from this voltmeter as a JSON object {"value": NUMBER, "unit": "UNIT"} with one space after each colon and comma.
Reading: {"value": 1.1, "unit": "V"}
